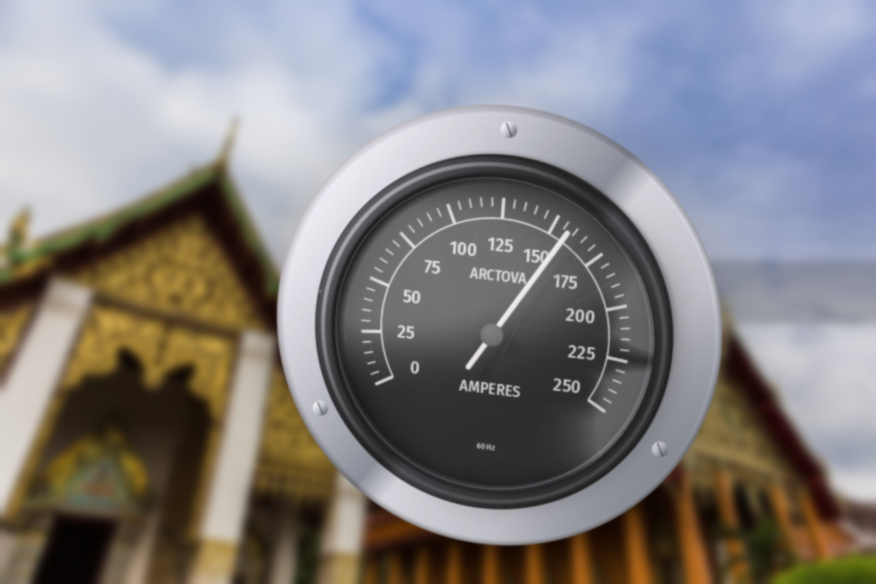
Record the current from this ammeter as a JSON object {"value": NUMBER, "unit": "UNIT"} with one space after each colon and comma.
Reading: {"value": 157.5, "unit": "A"}
